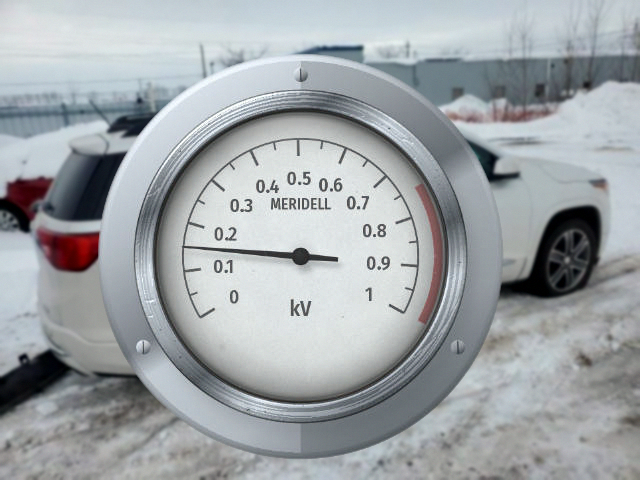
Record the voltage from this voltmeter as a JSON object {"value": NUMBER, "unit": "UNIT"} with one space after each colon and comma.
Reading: {"value": 0.15, "unit": "kV"}
